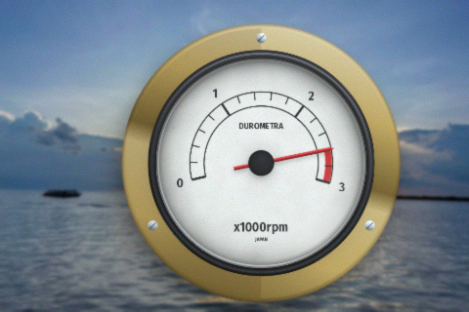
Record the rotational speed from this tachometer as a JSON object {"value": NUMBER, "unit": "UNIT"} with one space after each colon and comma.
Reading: {"value": 2600, "unit": "rpm"}
